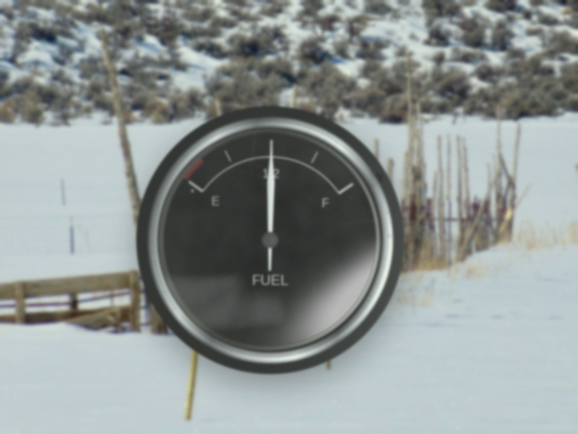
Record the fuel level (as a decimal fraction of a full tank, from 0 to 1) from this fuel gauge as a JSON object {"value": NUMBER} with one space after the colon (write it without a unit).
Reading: {"value": 0.5}
